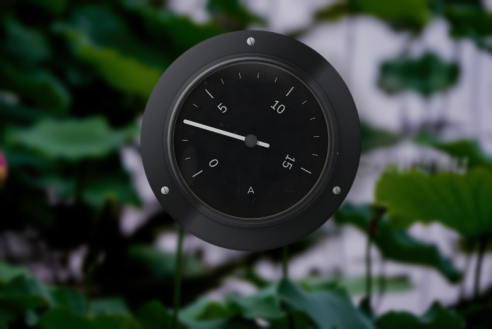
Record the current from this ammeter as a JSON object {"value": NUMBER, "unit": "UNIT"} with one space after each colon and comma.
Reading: {"value": 3, "unit": "A"}
